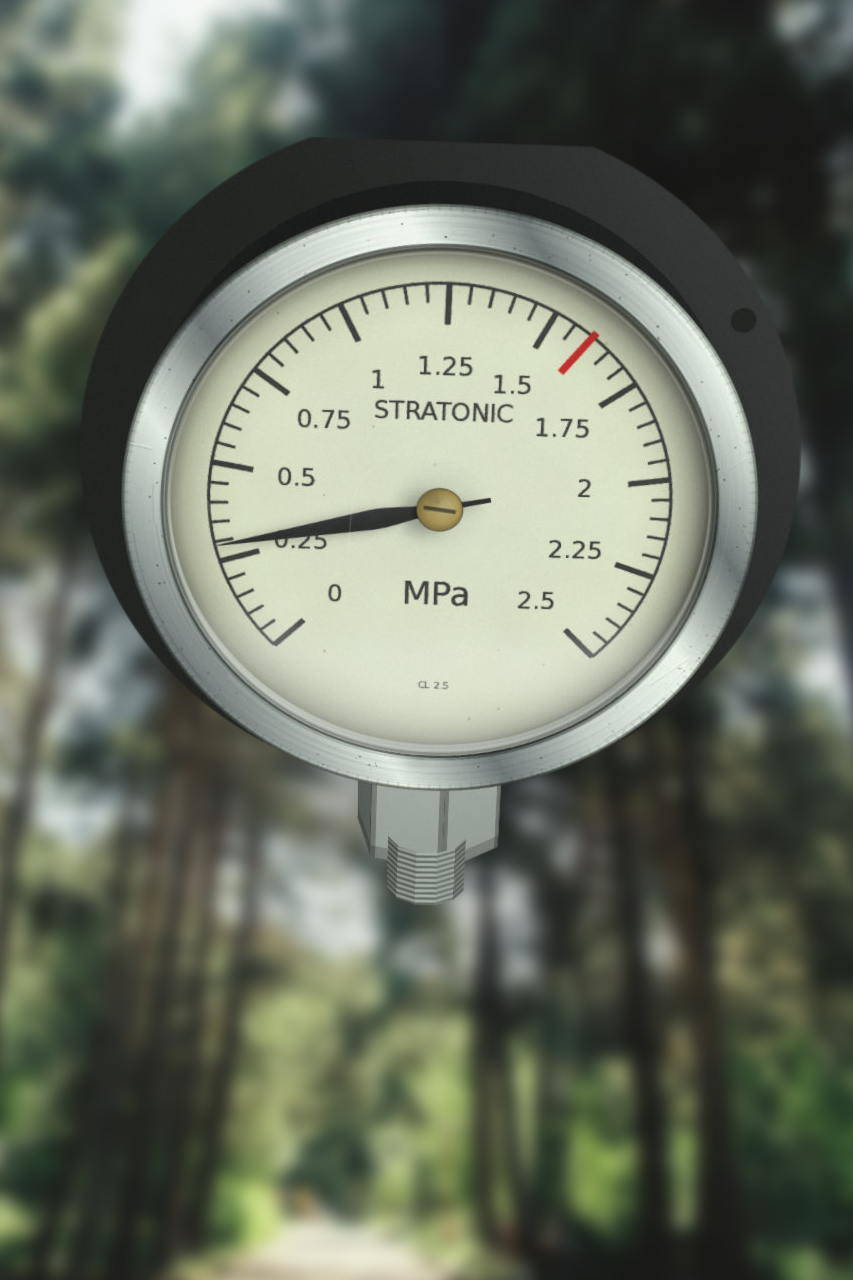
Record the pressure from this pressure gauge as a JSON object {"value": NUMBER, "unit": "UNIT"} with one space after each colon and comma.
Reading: {"value": 0.3, "unit": "MPa"}
